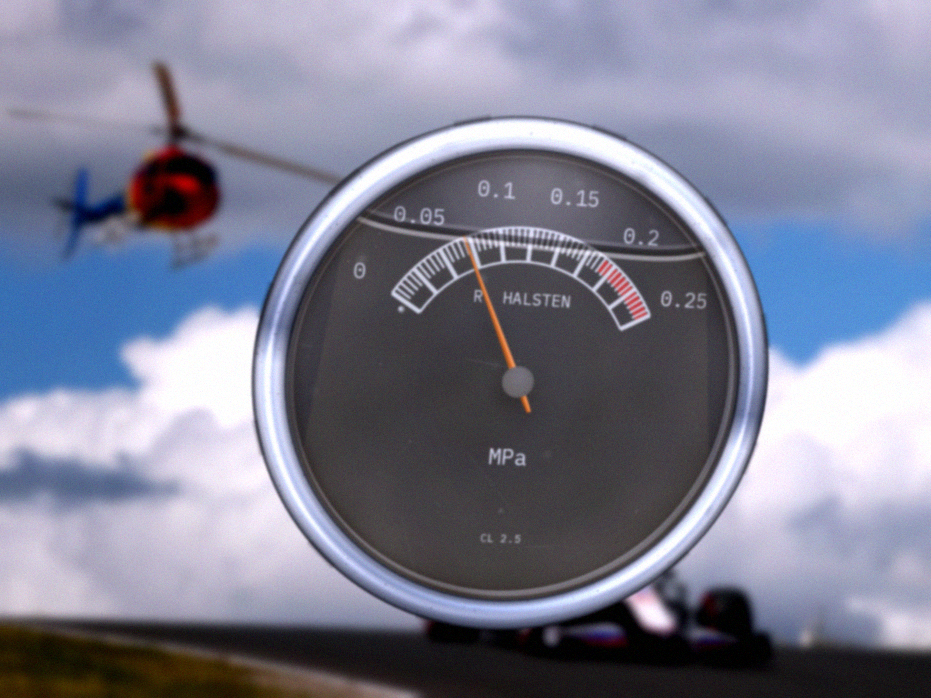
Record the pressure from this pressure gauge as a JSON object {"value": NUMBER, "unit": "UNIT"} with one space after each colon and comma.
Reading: {"value": 0.07, "unit": "MPa"}
